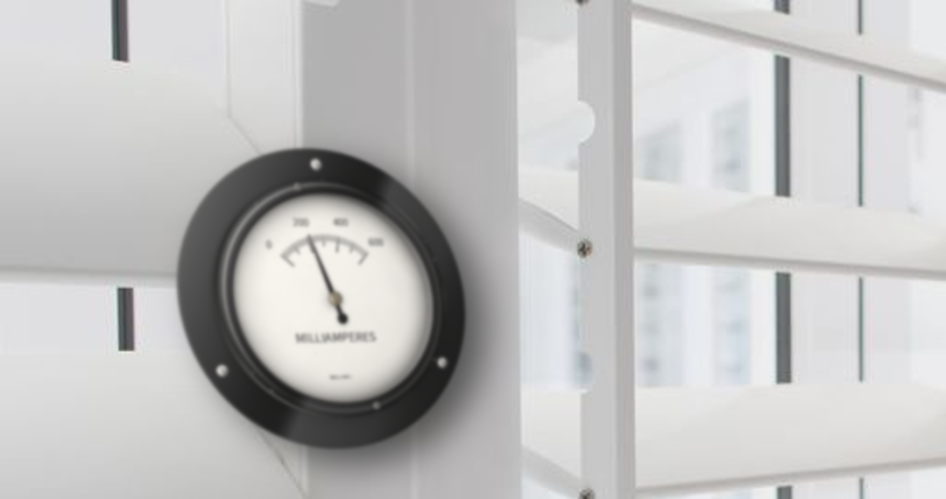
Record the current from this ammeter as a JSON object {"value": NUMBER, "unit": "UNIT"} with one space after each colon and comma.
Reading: {"value": 200, "unit": "mA"}
